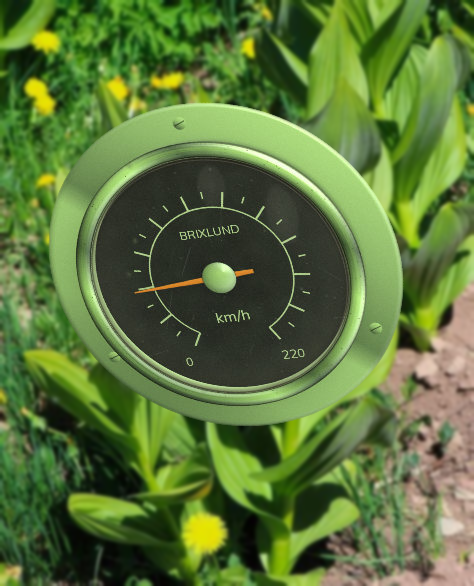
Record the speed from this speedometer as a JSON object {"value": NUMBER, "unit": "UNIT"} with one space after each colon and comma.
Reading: {"value": 40, "unit": "km/h"}
